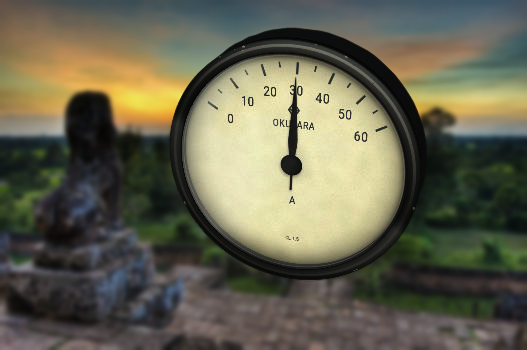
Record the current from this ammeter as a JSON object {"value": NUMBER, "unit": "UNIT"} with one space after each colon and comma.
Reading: {"value": 30, "unit": "A"}
